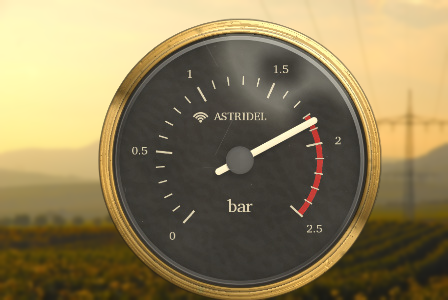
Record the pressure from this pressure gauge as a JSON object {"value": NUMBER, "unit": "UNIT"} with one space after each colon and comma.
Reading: {"value": 1.85, "unit": "bar"}
